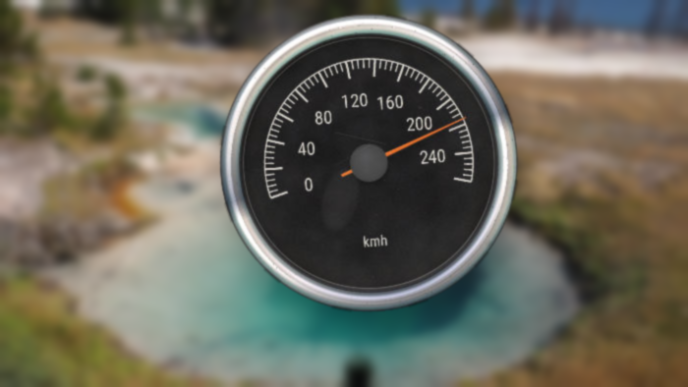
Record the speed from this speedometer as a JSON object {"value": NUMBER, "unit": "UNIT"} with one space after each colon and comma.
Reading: {"value": 216, "unit": "km/h"}
